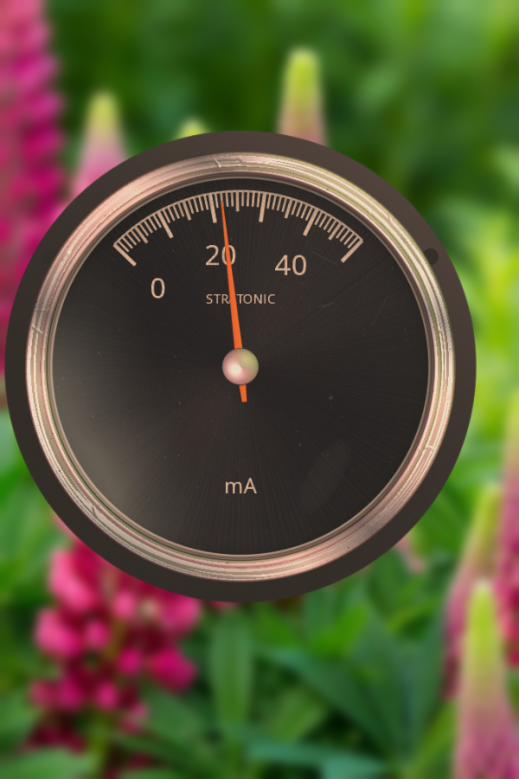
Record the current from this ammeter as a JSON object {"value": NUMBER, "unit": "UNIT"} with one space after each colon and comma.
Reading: {"value": 22, "unit": "mA"}
